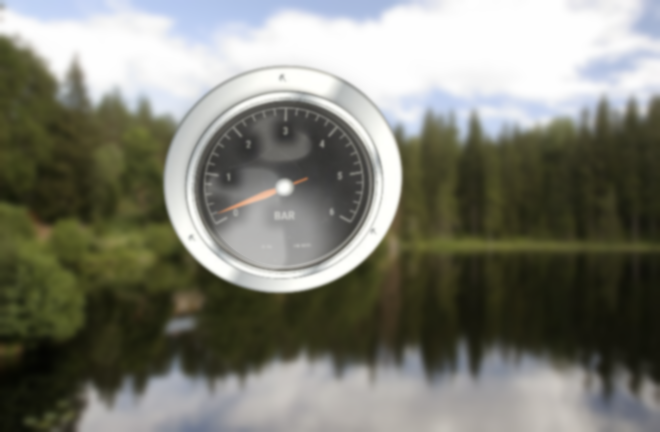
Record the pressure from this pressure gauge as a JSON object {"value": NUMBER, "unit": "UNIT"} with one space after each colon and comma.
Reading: {"value": 0.2, "unit": "bar"}
